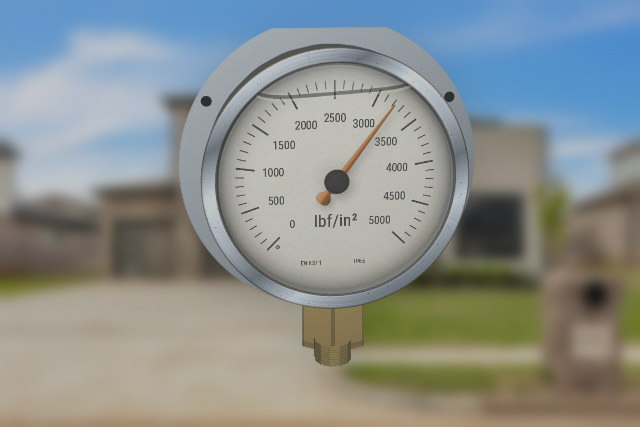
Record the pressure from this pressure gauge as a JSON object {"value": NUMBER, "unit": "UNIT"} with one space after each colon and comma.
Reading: {"value": 3200, "unit": "psi"}
